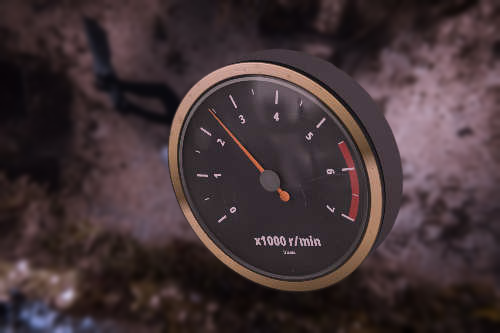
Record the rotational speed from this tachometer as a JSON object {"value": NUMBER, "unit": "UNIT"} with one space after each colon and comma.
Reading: {"value": 2500, "unit": "rpm"}
